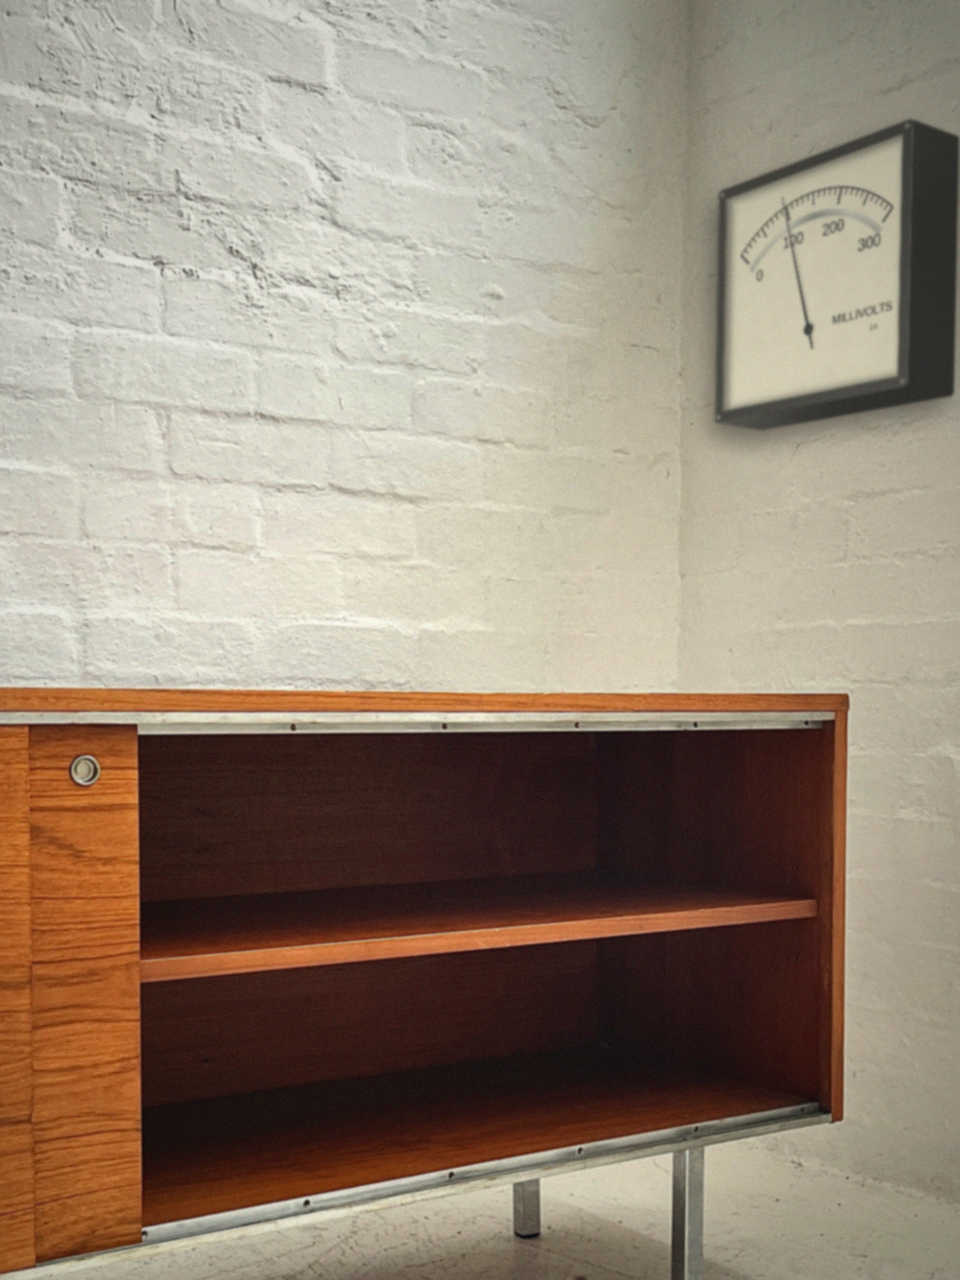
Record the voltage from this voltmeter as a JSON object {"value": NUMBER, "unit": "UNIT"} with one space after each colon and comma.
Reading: {"value": 100, "unit": "mV"}
